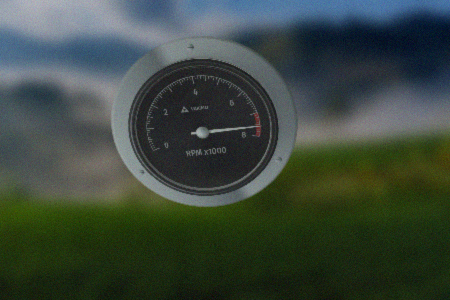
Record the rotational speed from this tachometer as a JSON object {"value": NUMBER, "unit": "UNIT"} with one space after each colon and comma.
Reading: {"value": 7500, "unit": "rpm"}
